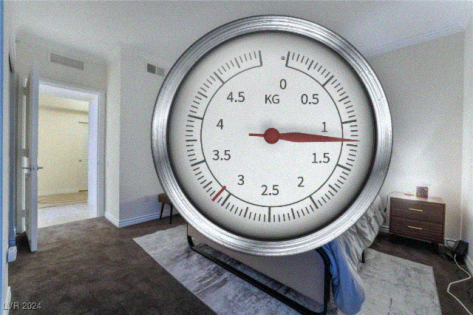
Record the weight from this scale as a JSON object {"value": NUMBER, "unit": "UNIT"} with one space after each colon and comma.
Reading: {"value": 1.2, "unit": "kg"}
